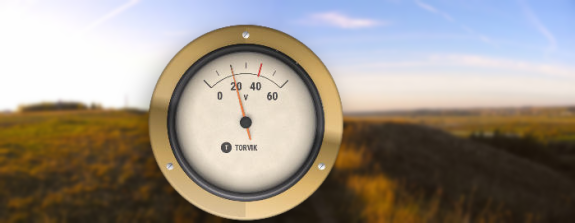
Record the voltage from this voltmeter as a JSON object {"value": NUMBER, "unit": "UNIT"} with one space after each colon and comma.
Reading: {"value": 20, "unit": "V"}
